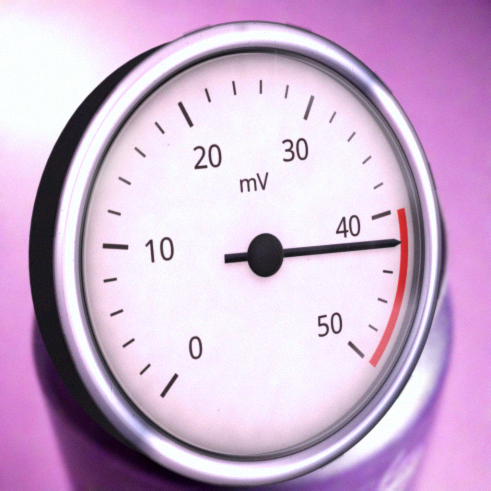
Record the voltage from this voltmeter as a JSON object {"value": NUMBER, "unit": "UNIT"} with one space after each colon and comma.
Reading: {"value": 42, "unit": "mV"}
